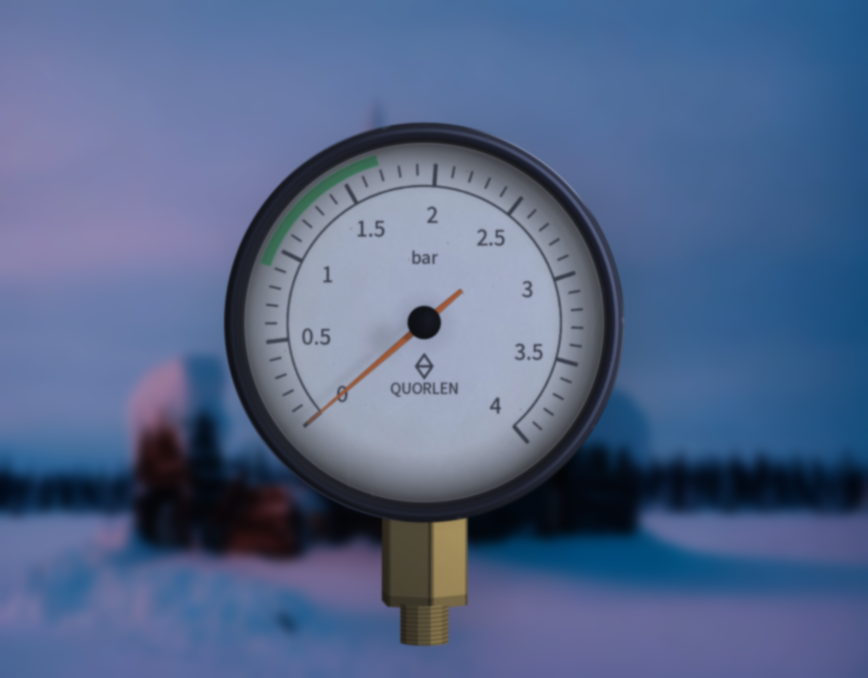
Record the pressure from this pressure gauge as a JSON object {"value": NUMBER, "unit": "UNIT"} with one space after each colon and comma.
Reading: {"value": 0, "unit": "bar"}
